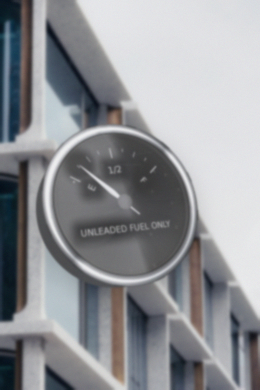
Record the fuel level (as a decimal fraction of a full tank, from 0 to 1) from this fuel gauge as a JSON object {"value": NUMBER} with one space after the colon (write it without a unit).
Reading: {"value": 0.125}
